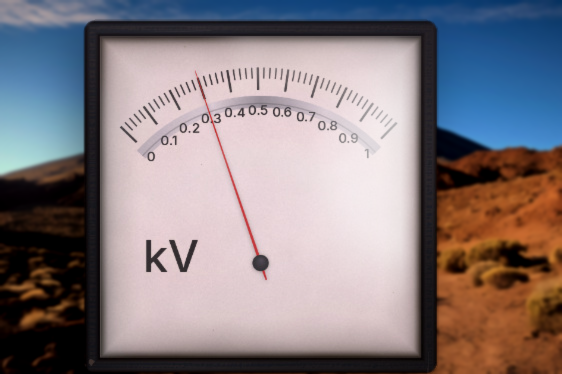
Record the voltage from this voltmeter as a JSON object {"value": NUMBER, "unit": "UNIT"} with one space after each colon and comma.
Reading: {"value": 0.3, "unit": "kV"}
